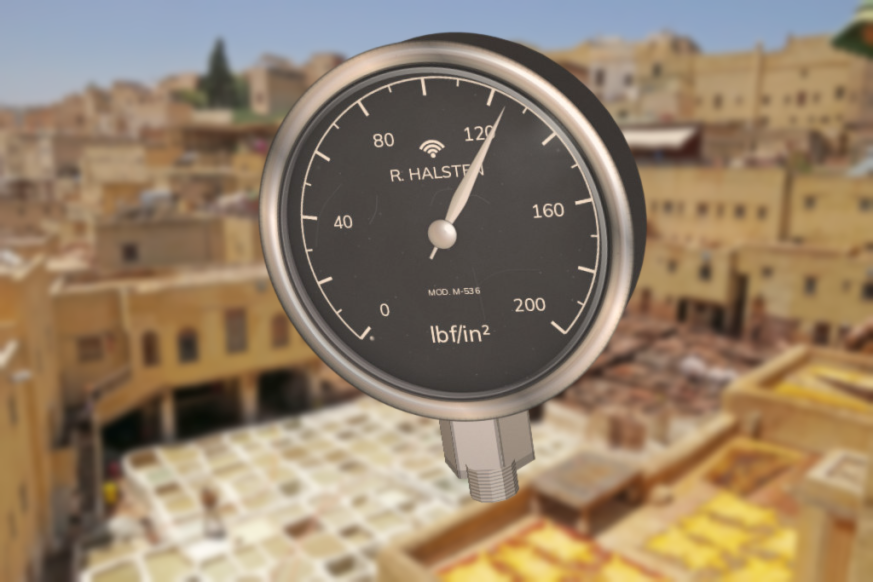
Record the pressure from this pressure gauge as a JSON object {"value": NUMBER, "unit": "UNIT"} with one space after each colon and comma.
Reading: {"value": 125, "unit": "psi"}
